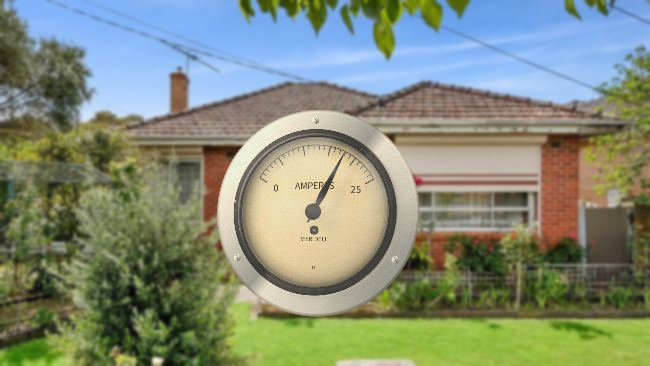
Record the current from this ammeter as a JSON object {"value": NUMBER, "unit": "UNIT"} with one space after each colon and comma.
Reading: {"value": 18, "unit": "A"}
